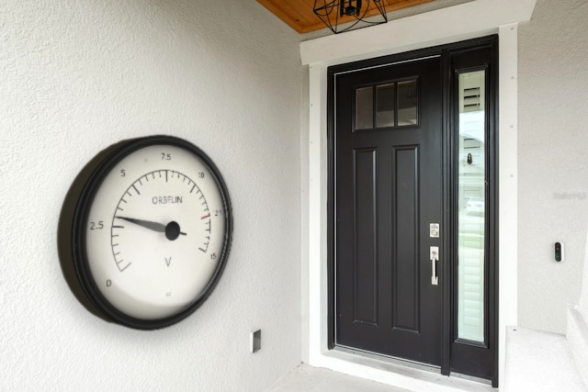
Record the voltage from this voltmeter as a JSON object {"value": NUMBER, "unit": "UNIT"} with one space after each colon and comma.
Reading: {"value": 3, "unit": "V"}
